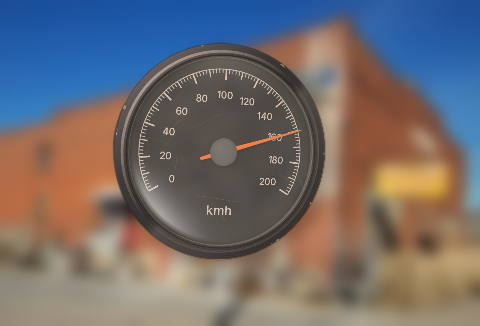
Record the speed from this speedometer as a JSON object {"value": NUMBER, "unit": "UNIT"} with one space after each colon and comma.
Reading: {"value": 160, "unit": "km/h"}
